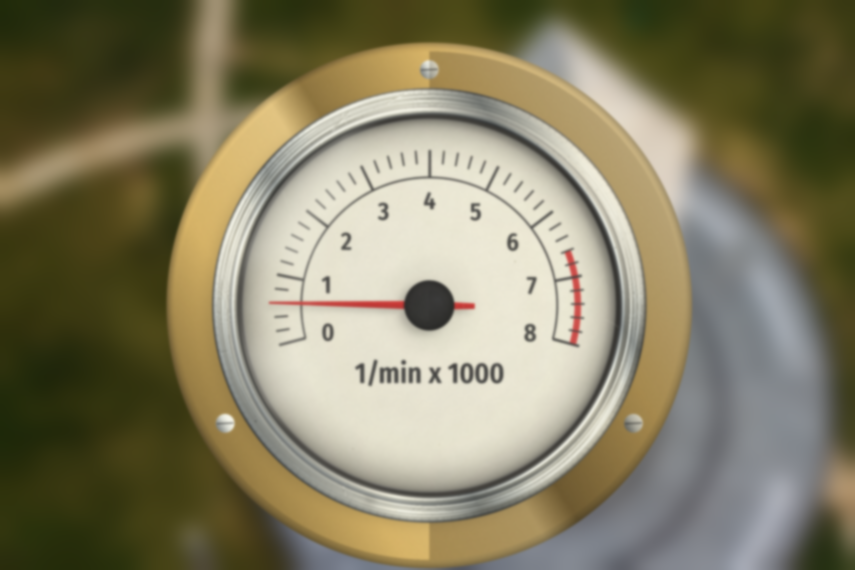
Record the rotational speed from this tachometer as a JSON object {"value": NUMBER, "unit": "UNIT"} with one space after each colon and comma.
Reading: {"value": 600, "unit": "rpm"}
